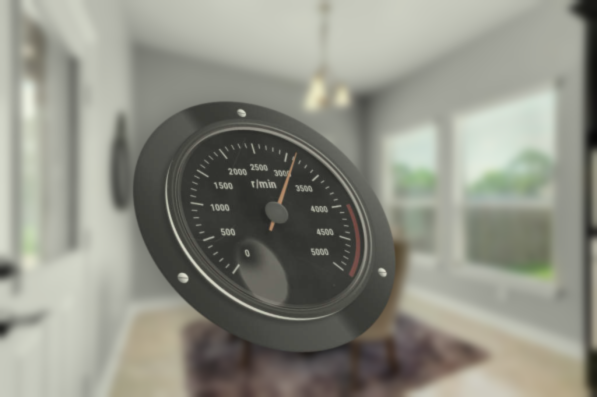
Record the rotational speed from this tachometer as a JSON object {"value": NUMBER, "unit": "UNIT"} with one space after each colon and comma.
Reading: {"value": 3100, "unit": "rpm"}
